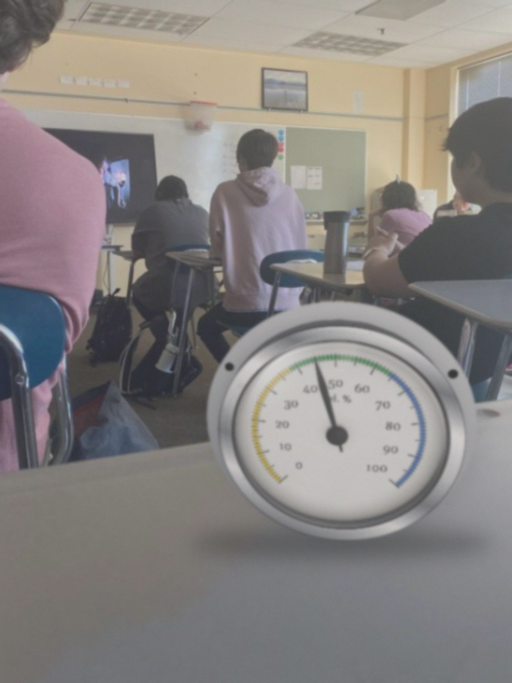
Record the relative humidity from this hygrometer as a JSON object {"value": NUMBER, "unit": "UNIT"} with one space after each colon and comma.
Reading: {"value": 45, "unit": "%"}
